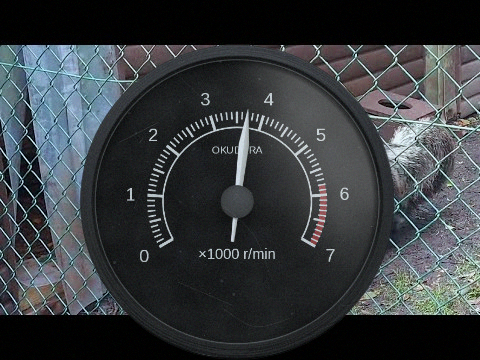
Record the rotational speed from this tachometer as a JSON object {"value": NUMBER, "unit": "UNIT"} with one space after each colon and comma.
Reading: {"value": 3700, "unit": "rpm"}
